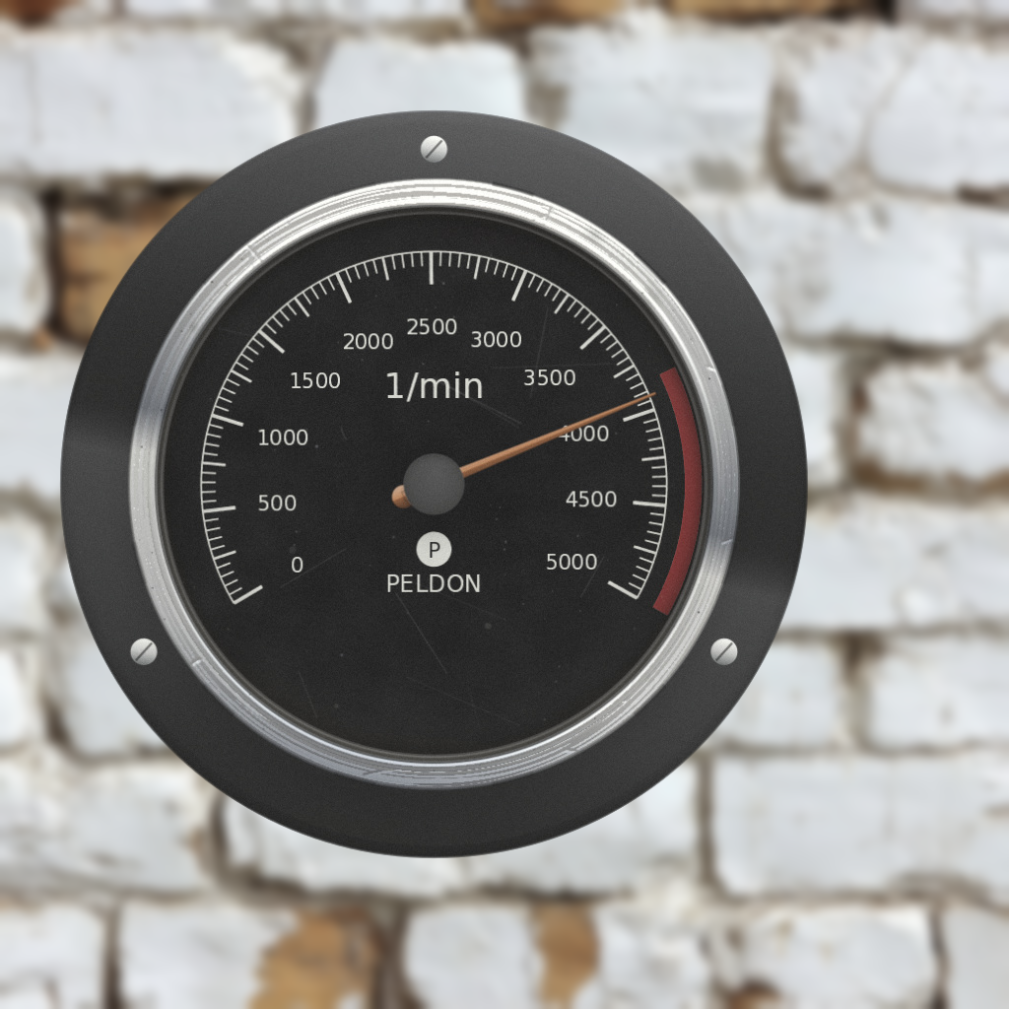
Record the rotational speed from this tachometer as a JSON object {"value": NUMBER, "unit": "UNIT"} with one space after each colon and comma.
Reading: {"value": 3925, "unit": "rpm"}
